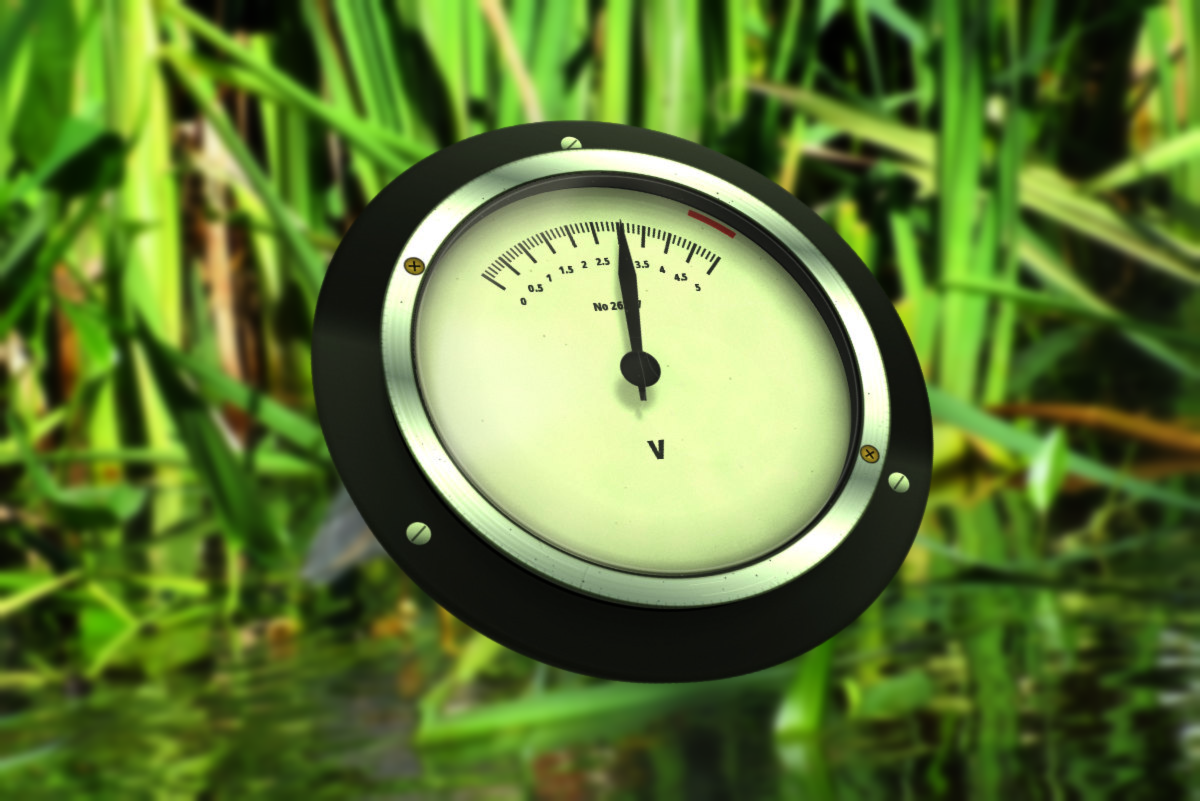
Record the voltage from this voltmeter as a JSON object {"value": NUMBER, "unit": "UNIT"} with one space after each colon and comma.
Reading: {"value": 3, "unit": "V"}
